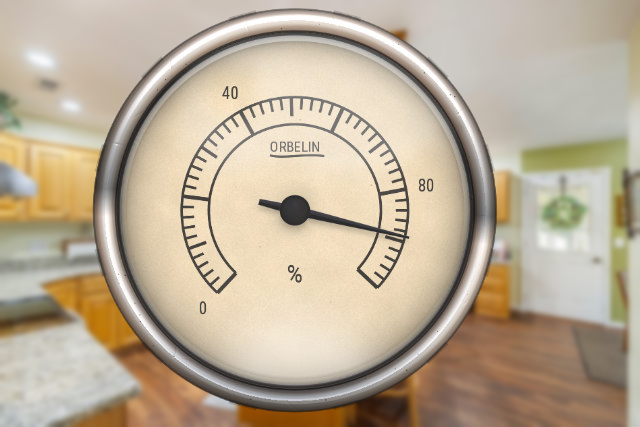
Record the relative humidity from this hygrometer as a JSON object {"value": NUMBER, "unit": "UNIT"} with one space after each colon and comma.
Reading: {"value": 89, "unit": "%"}
